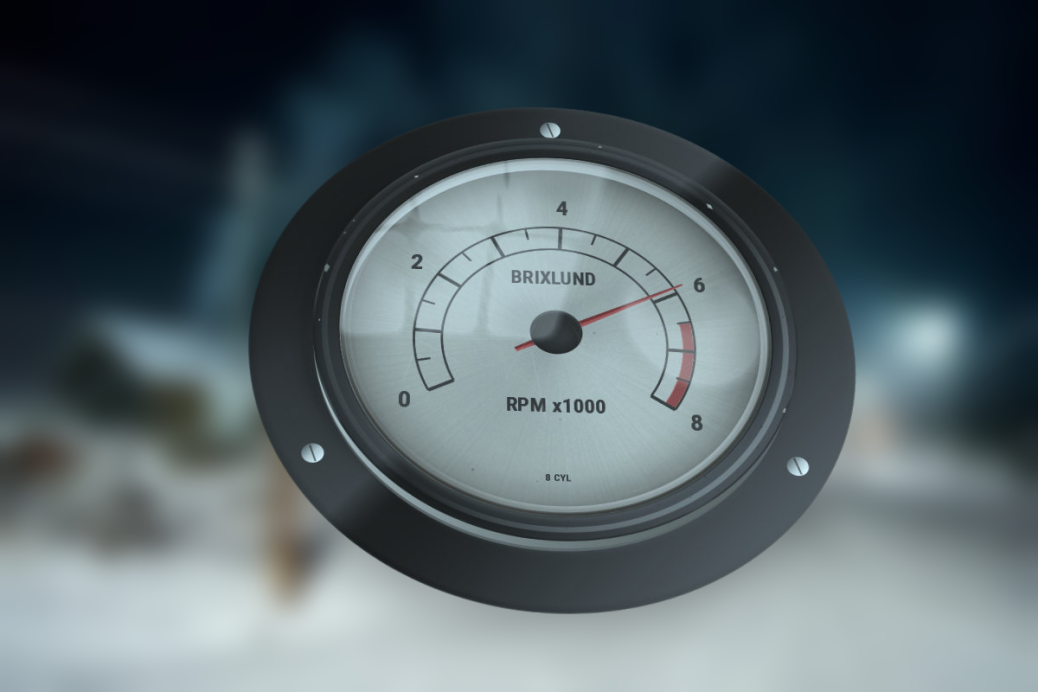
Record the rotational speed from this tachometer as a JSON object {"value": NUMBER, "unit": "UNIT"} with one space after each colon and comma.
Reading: {"value": 6000, "unit": "rpm"}
